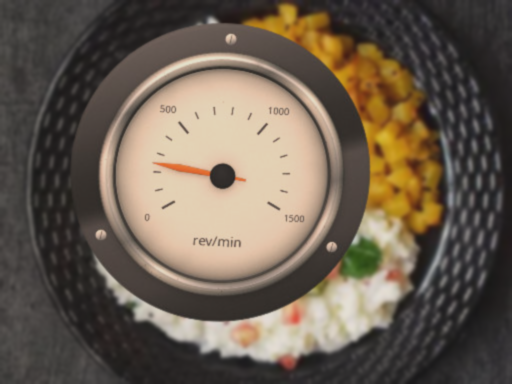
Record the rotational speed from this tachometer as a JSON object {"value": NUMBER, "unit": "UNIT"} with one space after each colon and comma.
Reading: {"value": 250, "unit": "rpm"}
